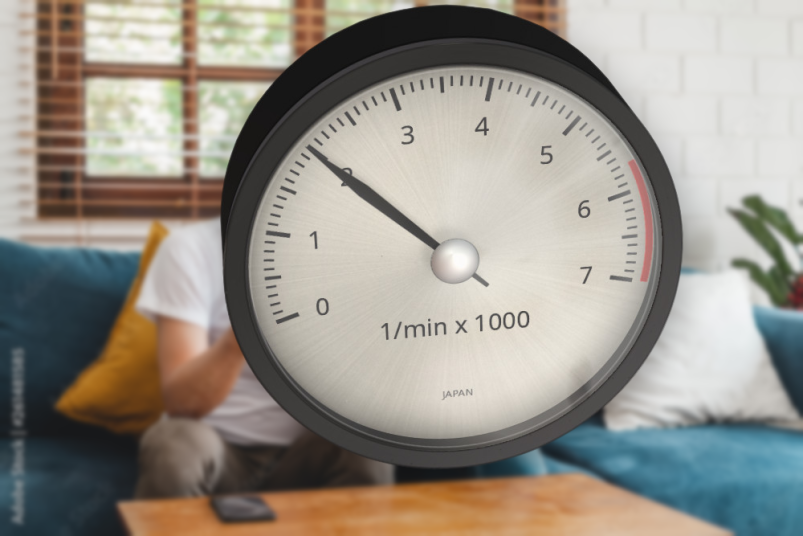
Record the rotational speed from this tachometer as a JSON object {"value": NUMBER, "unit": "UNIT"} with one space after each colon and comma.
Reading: {"value": 2000, "unit": "rpm"}
